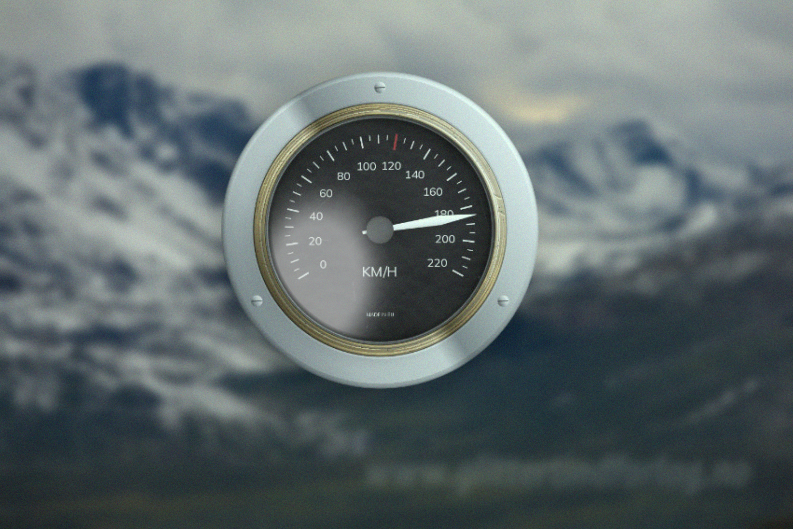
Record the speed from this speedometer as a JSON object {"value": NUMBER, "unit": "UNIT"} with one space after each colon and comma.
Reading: {"value": 185, "unit": "km/h"}
